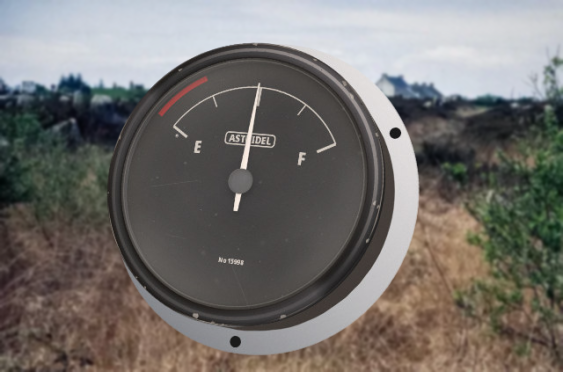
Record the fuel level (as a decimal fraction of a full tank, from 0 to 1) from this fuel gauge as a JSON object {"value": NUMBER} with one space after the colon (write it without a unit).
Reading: {"value": 0.5}
